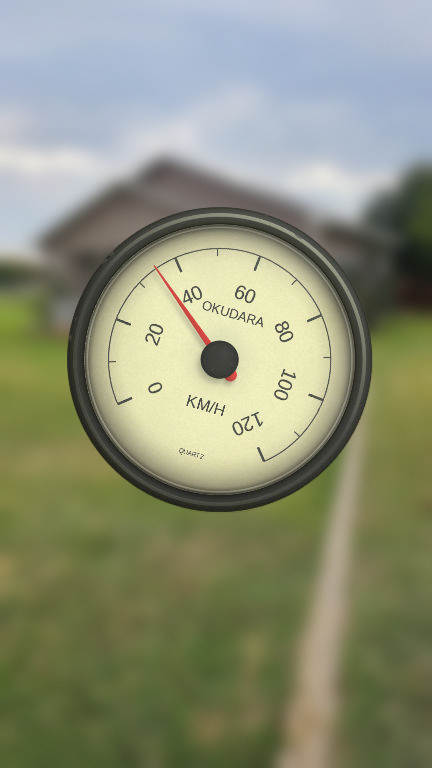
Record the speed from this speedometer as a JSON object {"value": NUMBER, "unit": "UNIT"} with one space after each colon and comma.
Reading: {"value": 35, "unit": "km/h"}
